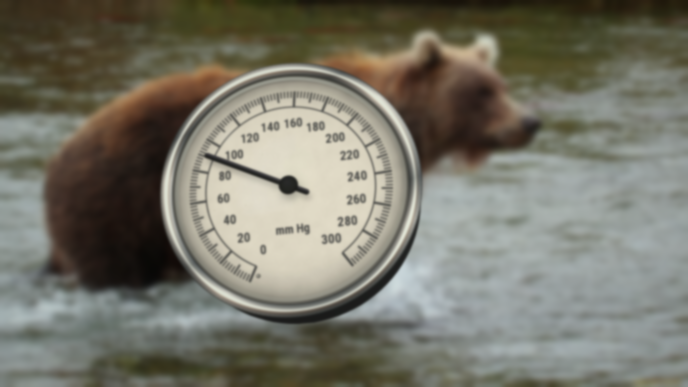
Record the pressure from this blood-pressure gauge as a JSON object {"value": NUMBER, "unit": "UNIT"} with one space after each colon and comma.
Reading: {"value": 90, "unit": "mmHg"}
